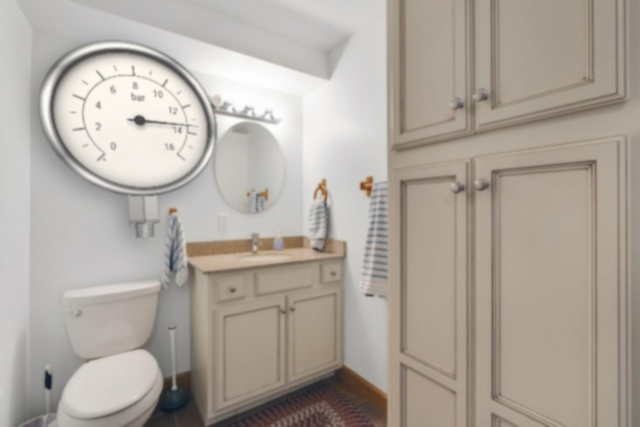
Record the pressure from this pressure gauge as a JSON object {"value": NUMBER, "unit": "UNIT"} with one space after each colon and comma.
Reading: {"value": 13.5, "unit": "bar"}
